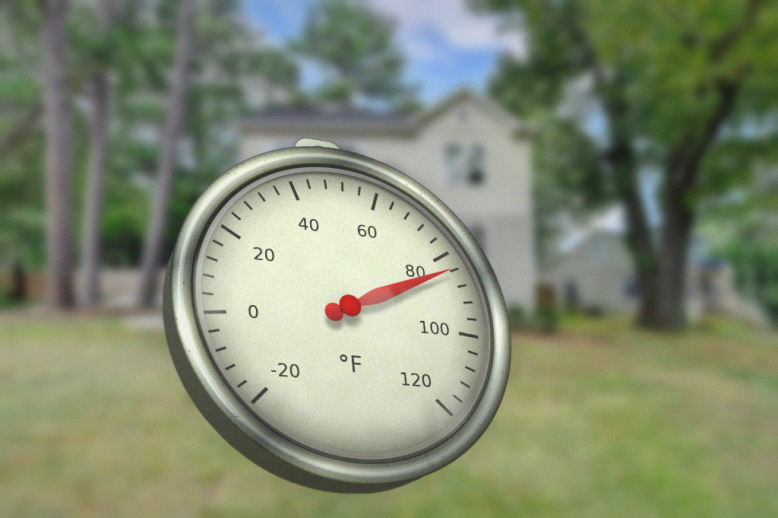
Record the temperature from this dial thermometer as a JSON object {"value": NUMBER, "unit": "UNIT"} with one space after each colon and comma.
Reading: {"value": 84, "unit": "°F"}
